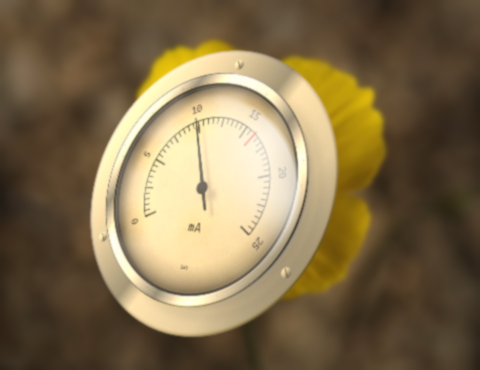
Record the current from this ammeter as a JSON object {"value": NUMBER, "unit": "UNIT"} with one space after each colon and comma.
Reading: {"value": 10, "unit": "mA"}
